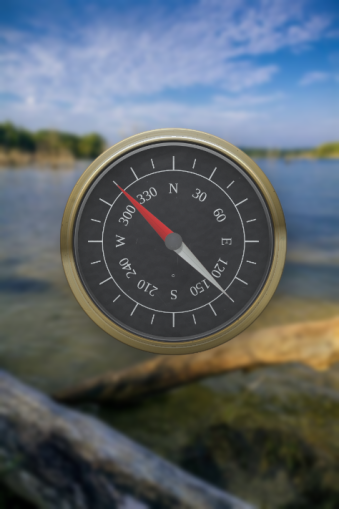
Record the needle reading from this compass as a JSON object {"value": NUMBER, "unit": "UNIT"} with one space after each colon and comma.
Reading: {"value": 315, "unit": "°"}
